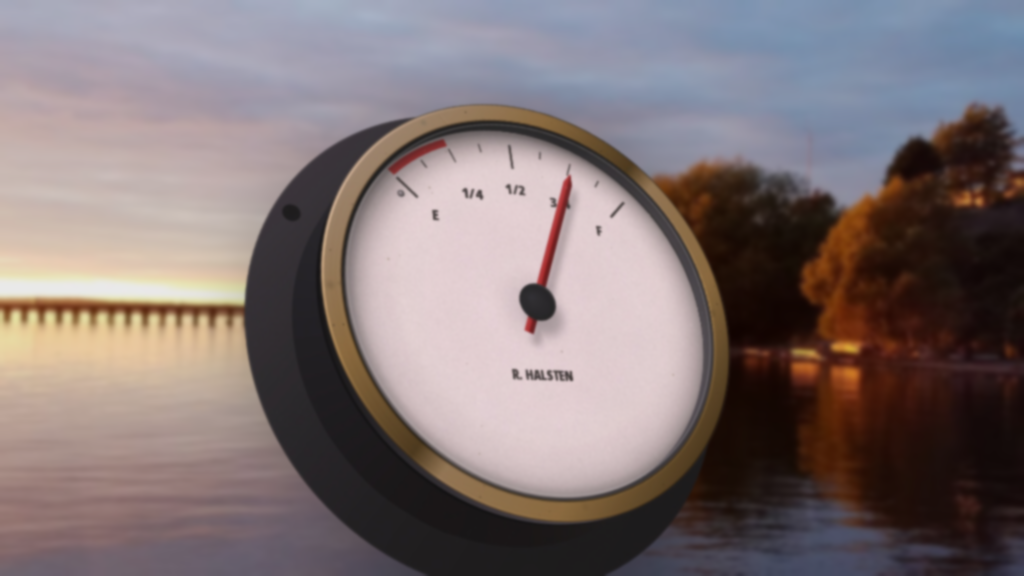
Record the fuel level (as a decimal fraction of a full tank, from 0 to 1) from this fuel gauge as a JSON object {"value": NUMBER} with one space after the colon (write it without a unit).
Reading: {"value": 0.75}
